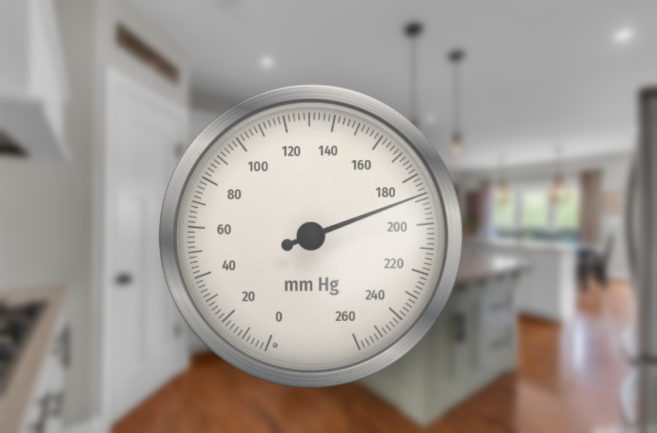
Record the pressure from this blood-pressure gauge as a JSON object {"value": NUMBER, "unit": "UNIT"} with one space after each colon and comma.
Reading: {"value": 188, "unit": "mmHg"}
